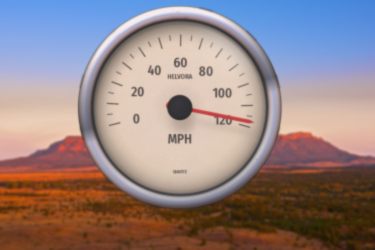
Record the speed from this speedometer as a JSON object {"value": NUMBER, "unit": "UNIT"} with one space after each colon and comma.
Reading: {"value": 117.5, "unit": "mph"}
